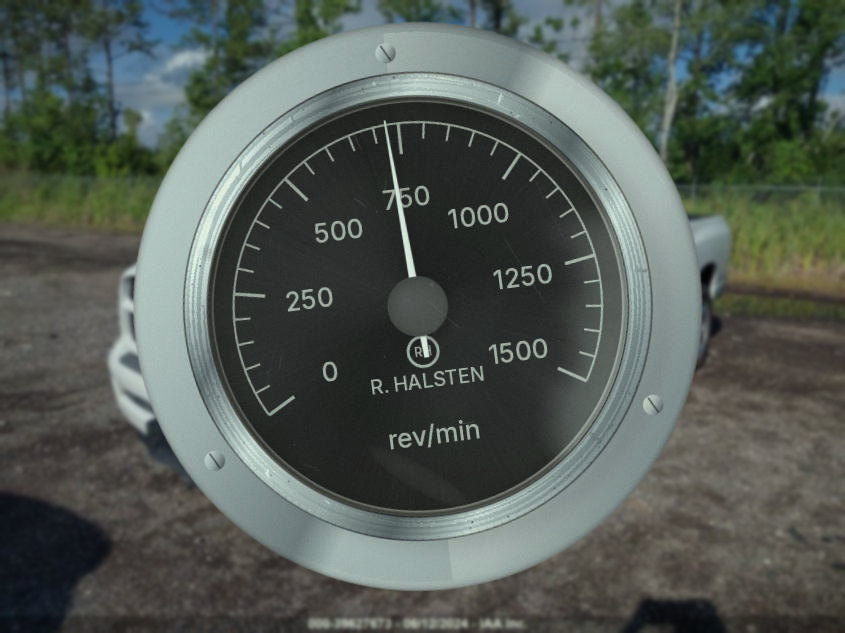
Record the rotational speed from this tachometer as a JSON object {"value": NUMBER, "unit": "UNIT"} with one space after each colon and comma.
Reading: {"value": 725, "unit": "rpm"}
